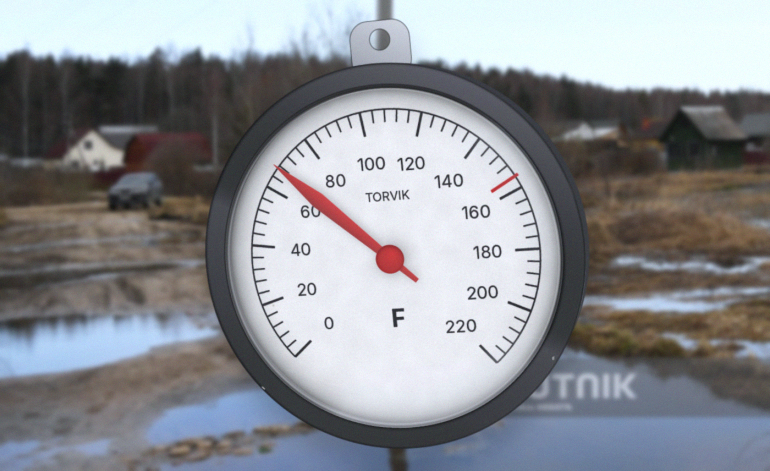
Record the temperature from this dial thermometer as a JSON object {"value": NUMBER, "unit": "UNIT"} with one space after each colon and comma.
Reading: {"value": 68, "unit": "°F"}
